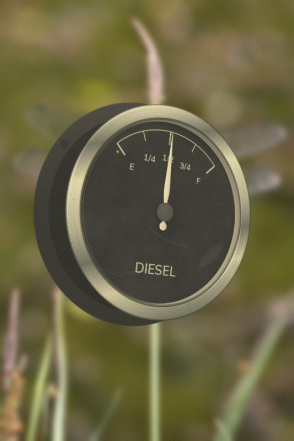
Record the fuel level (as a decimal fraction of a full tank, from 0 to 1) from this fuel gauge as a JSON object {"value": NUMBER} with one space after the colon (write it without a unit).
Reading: {"value": 0.5}
